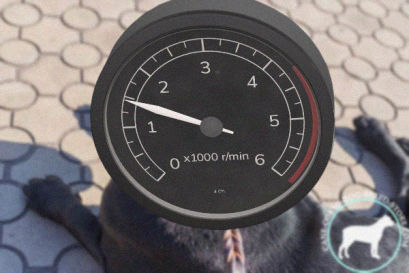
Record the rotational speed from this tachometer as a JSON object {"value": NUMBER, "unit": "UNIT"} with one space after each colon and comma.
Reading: {"value": 1500, "unit": "rpm"}
